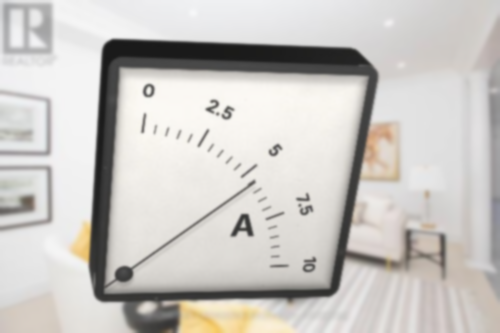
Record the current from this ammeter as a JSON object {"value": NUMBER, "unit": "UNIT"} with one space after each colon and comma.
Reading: {"value": 5.5, "unit": "A"}
